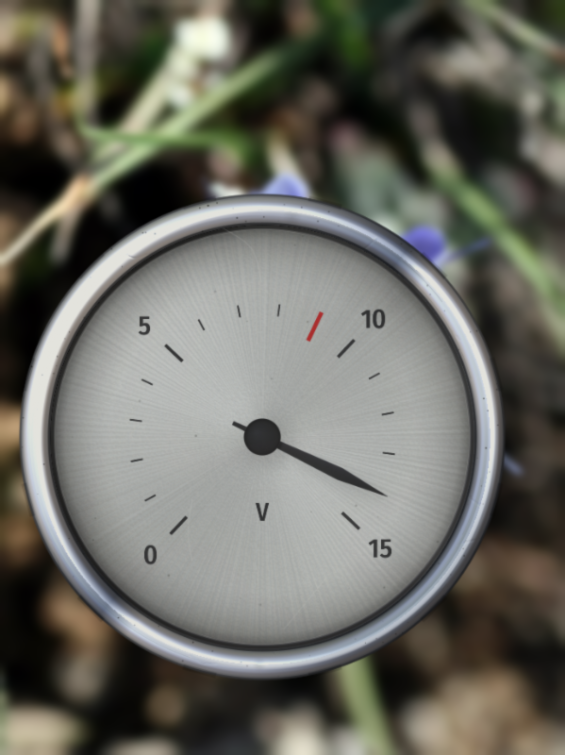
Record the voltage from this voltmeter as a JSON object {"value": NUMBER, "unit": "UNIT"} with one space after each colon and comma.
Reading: {"value": 14, "unit": "V"}
